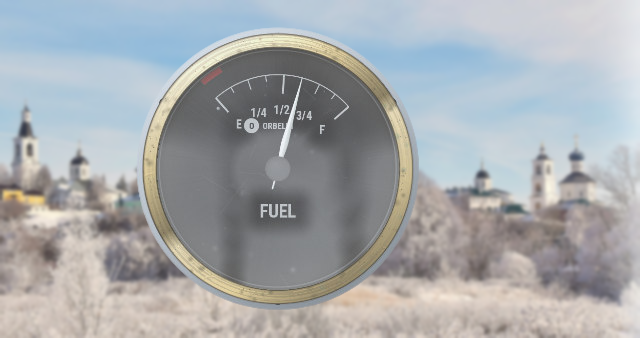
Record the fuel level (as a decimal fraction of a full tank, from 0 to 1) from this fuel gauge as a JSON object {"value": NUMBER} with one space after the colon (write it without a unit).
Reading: {"value": 0.625}
